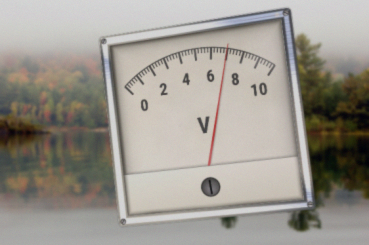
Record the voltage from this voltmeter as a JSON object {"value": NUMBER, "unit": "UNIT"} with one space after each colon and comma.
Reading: {"value": 7, "unit": "V"}
